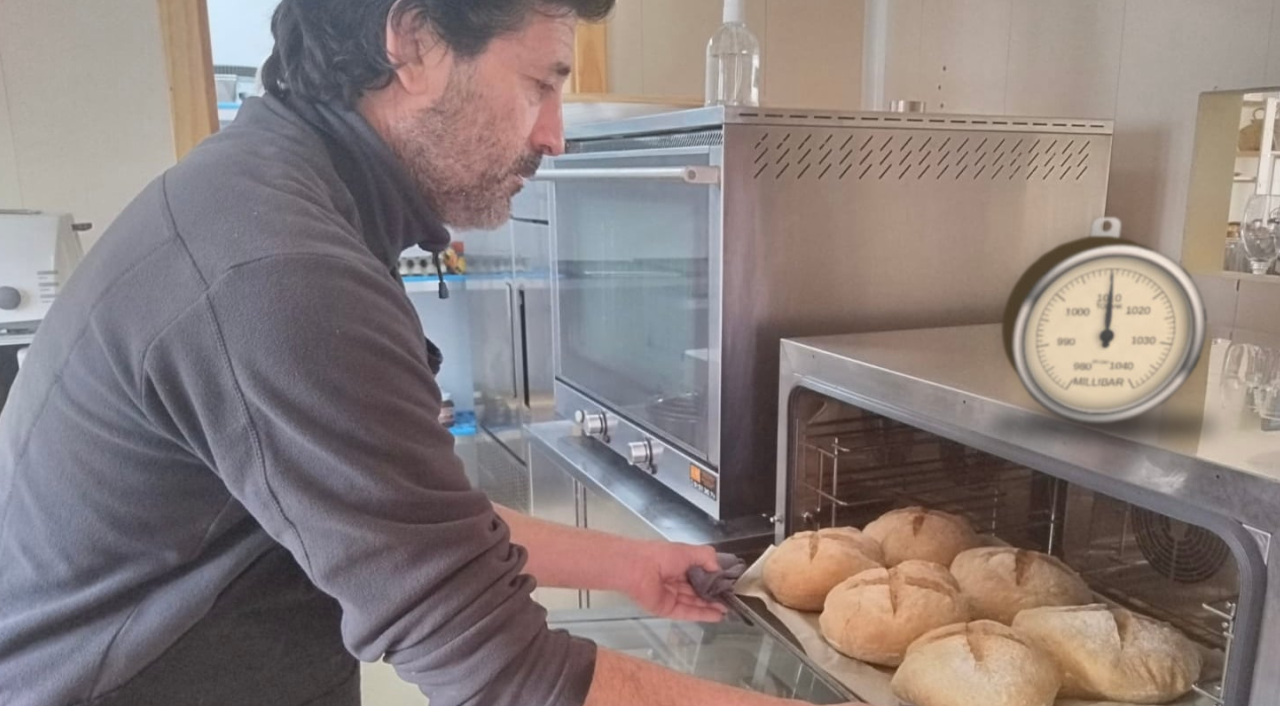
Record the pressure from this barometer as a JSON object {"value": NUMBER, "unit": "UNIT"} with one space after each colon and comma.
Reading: {"value": 1010, "unit": "mbar"}
